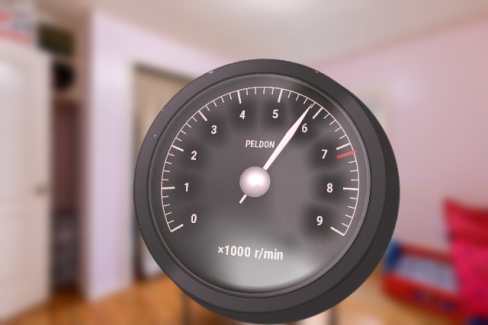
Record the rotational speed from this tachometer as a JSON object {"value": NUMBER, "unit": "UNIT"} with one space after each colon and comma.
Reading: {"value": 5800, "unit": "rpm"}
